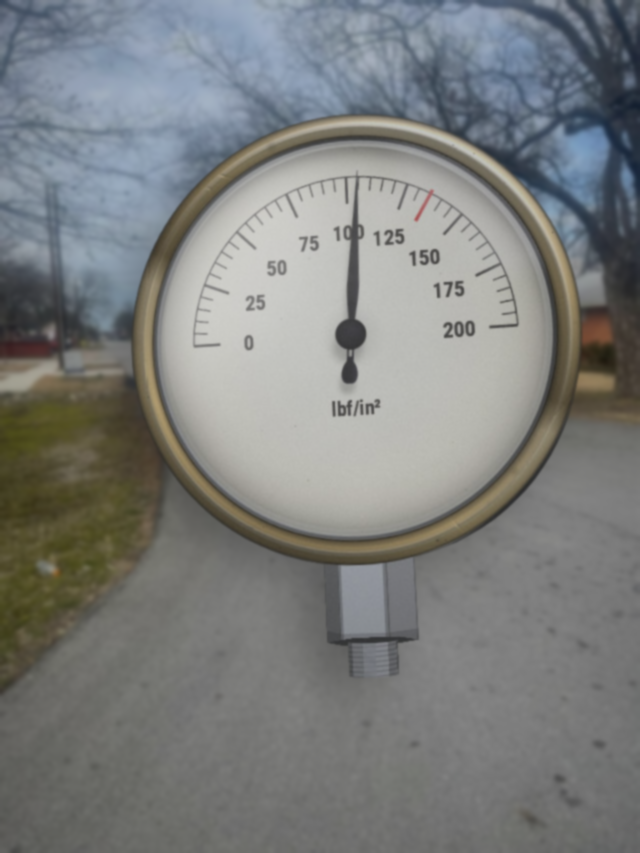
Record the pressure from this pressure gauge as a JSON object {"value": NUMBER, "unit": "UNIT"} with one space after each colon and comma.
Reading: {"value": 105, "unit": "psi"}
